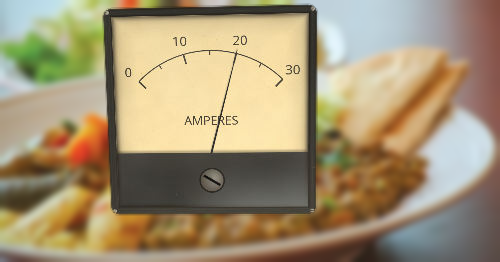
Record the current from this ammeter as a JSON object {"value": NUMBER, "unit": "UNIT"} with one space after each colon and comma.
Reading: {"value": 20, "unit": "A"}
